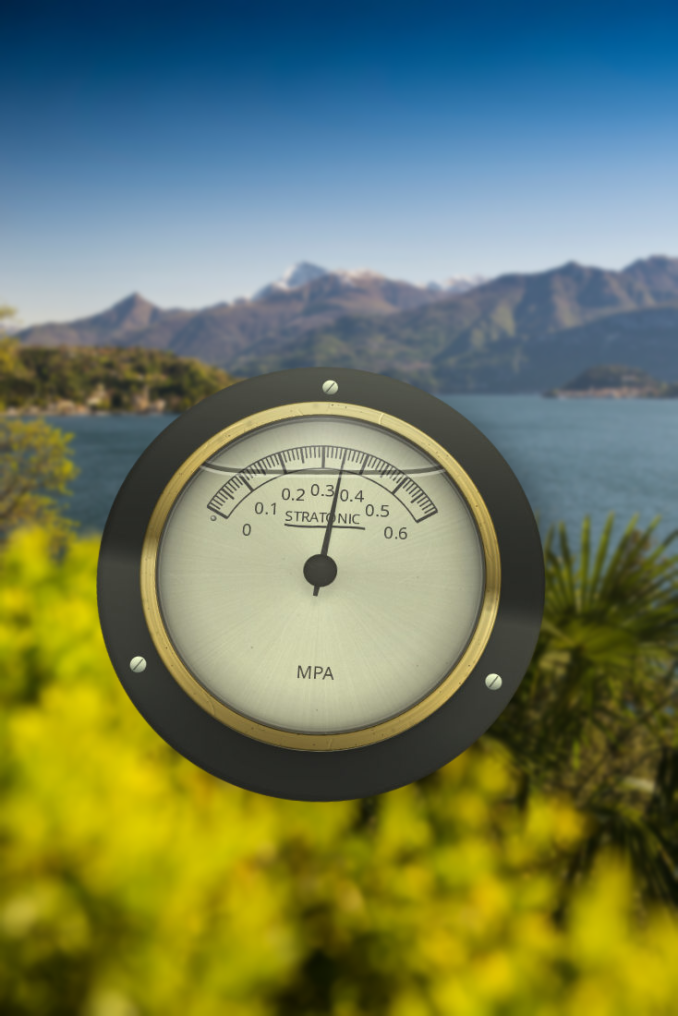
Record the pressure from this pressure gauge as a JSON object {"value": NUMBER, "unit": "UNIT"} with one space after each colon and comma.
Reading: {"value": 0.35, "unit": "MPa"}
